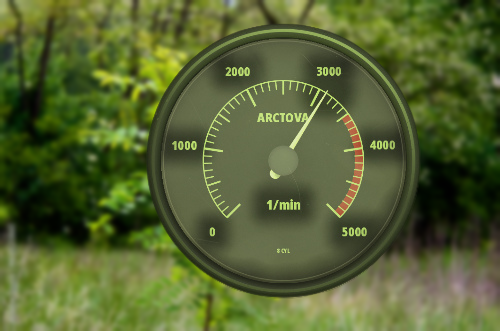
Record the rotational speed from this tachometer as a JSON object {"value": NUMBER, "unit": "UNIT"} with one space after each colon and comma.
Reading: {"value": 3100, "unit": "rpm"}
